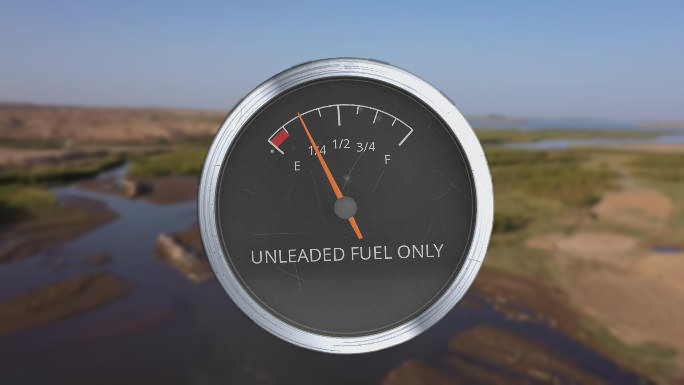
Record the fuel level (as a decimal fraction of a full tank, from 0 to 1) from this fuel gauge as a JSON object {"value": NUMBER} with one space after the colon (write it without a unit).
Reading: {"value": 0.25}
